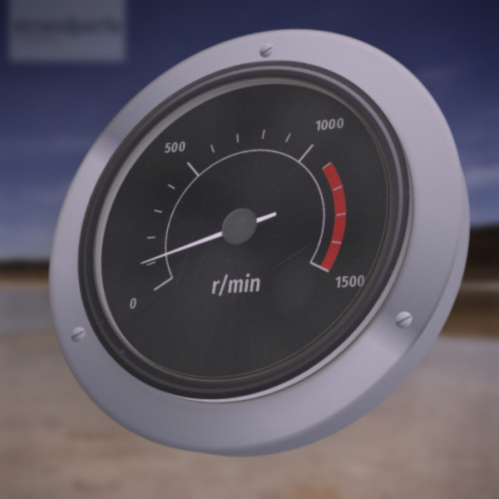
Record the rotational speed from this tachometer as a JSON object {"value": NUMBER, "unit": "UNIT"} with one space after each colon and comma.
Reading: {"value": 100, "unit": "rpm"}
